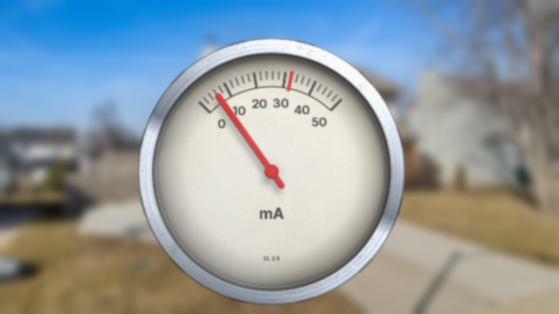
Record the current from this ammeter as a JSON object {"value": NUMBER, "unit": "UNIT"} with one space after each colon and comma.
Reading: {"value": 6, "unit": "mA"}
